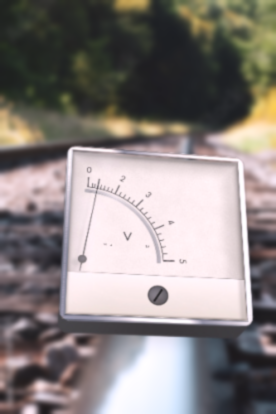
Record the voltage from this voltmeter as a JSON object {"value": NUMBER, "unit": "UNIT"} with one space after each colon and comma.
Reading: {"value": 1, "unit": "V"}
